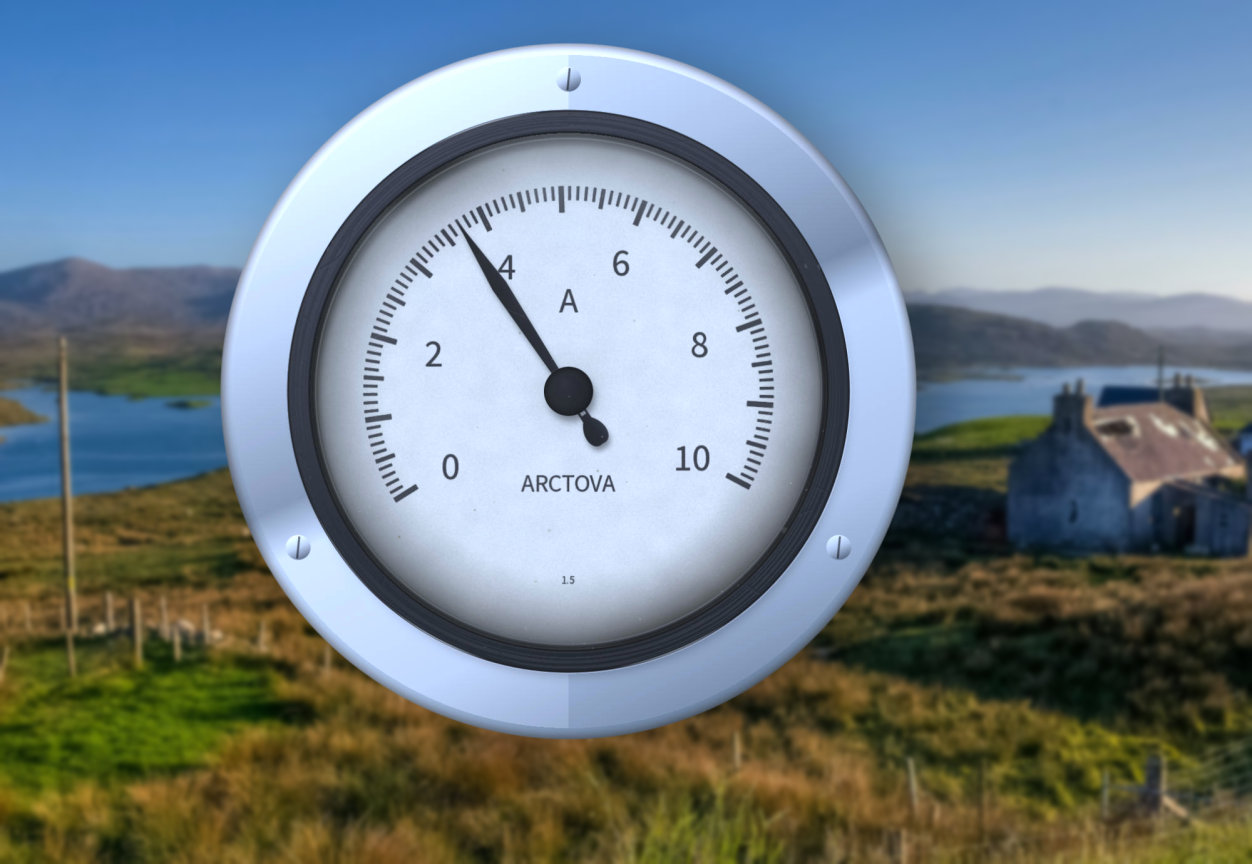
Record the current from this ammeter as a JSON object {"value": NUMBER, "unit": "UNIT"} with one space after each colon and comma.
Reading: {"value": 3.7, "unit": "A"}
